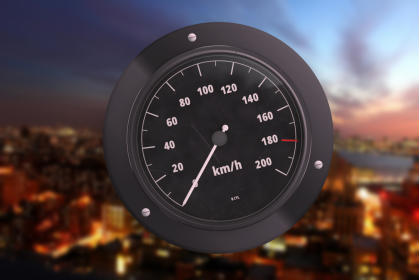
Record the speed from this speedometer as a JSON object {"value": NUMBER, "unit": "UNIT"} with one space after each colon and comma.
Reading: {"value": 0, "unit": "km/h"}
